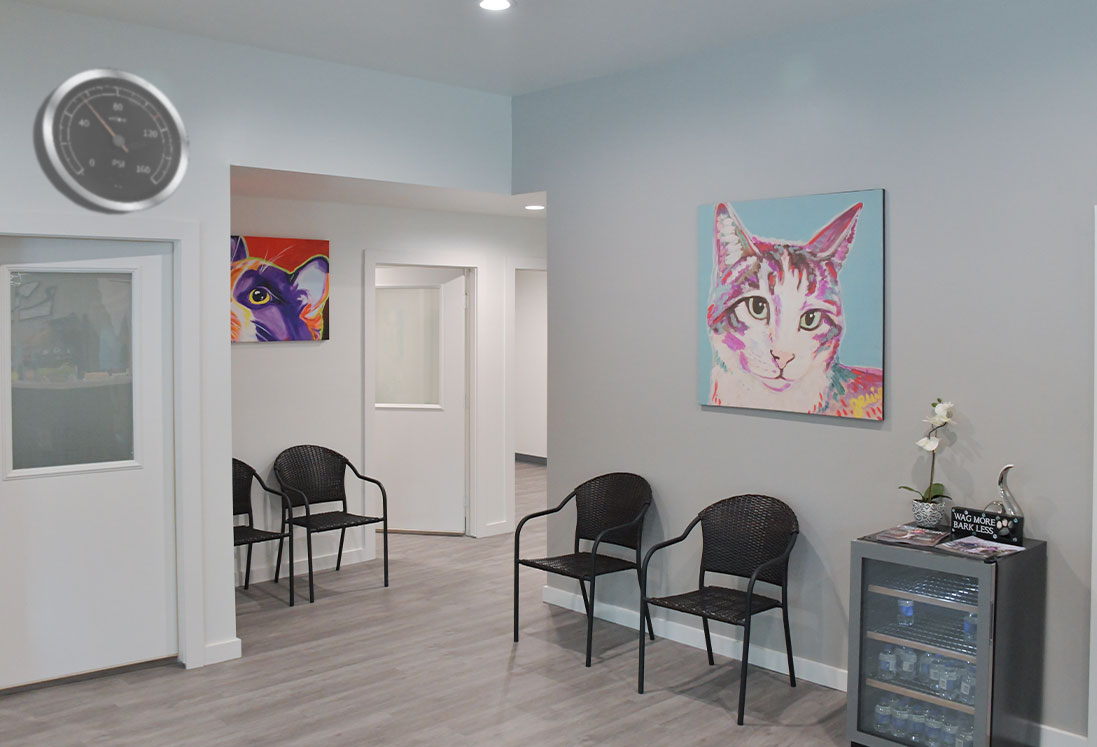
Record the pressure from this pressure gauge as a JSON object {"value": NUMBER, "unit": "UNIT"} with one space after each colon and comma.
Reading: {"value": 55, "unit": "psi"}
